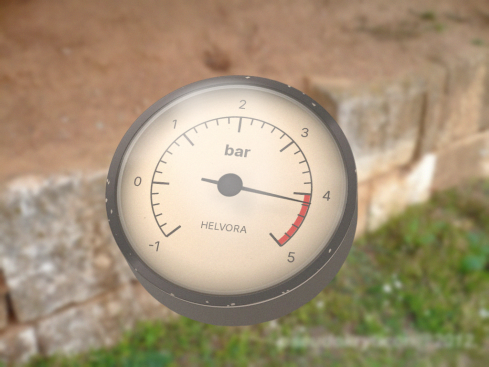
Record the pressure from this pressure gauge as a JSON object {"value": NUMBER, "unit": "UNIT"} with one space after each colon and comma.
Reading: {"value": 4.2, "unit": "bar"}
